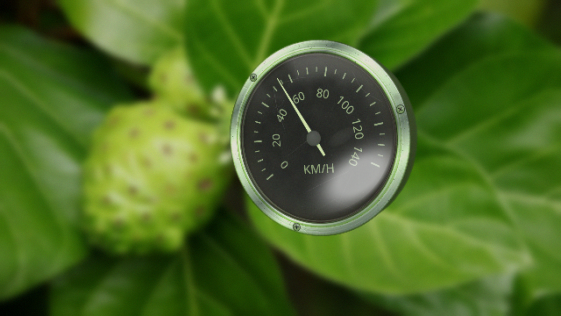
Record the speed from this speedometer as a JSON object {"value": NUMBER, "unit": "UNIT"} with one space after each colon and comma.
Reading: {"value": 55, "unit": "km/h"}
